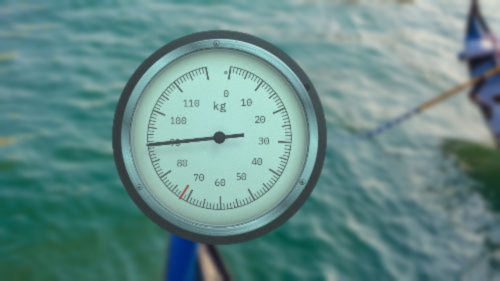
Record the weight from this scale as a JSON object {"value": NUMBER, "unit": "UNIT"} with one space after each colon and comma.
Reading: {"value": 90, "unit": "kg"}
